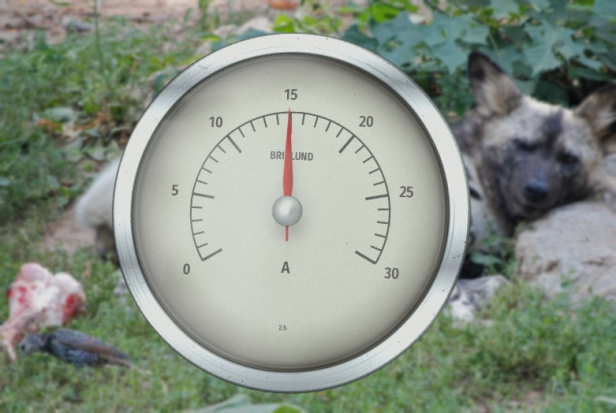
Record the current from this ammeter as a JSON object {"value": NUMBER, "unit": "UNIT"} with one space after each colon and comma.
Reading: {"value": 15, "unit": "A"}
